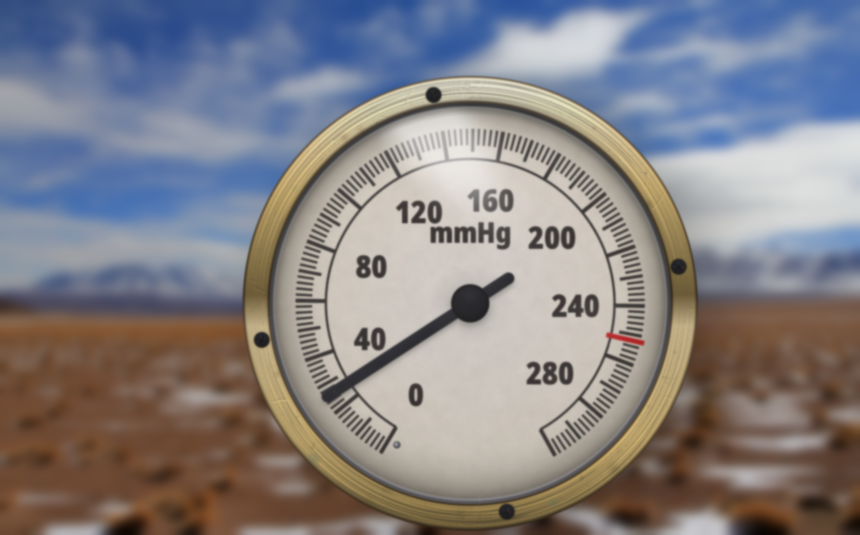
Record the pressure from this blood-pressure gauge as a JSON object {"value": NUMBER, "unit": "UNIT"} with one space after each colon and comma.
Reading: {"value": 26, "unit": "mmHg"}
